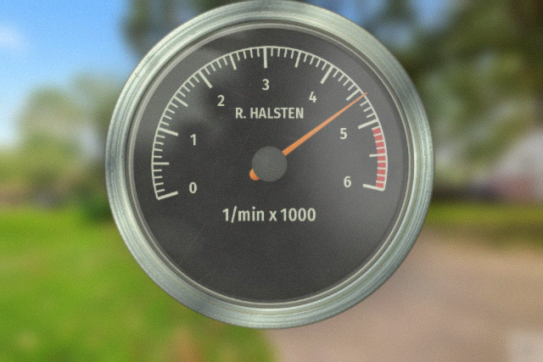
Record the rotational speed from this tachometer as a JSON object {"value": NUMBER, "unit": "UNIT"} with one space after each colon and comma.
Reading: {"value": 4600, "unit": "rpm"}
